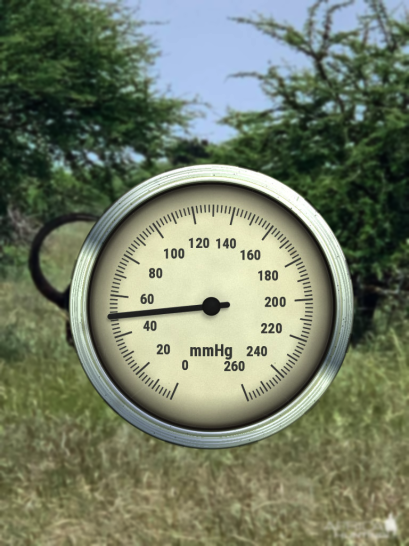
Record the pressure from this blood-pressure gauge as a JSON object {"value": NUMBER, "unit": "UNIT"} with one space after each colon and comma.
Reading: {"value": 50, "unit": "mmHg"}
